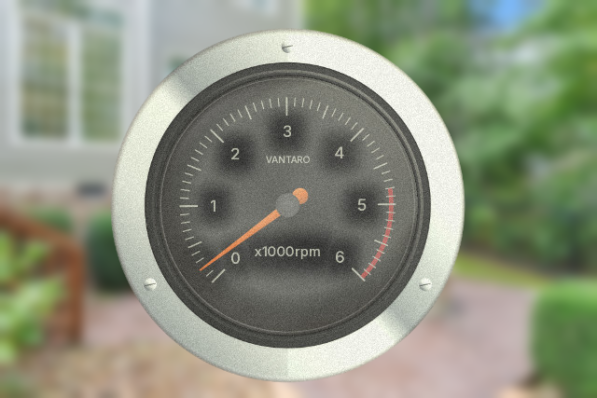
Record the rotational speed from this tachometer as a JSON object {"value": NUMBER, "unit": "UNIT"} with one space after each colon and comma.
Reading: {"value": 200, "unit": "rpm"}
